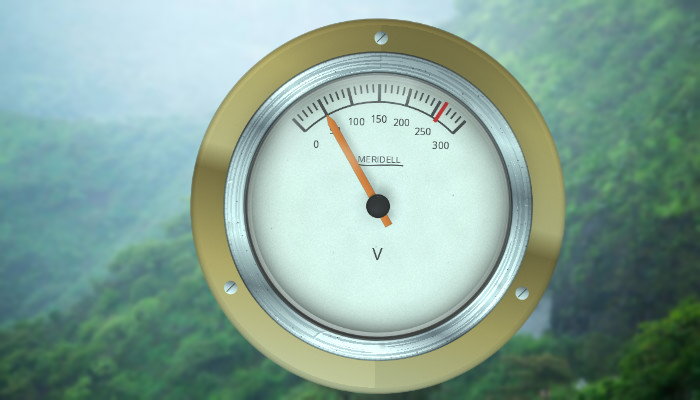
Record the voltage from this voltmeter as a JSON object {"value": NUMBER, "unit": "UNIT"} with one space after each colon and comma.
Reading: {"value": 50, "unit": "V"}
